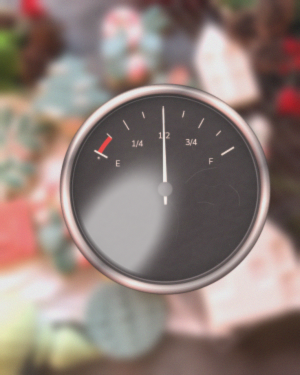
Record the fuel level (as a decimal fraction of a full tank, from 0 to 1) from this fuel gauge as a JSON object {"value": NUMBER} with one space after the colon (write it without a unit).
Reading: {"value": 0.5}
